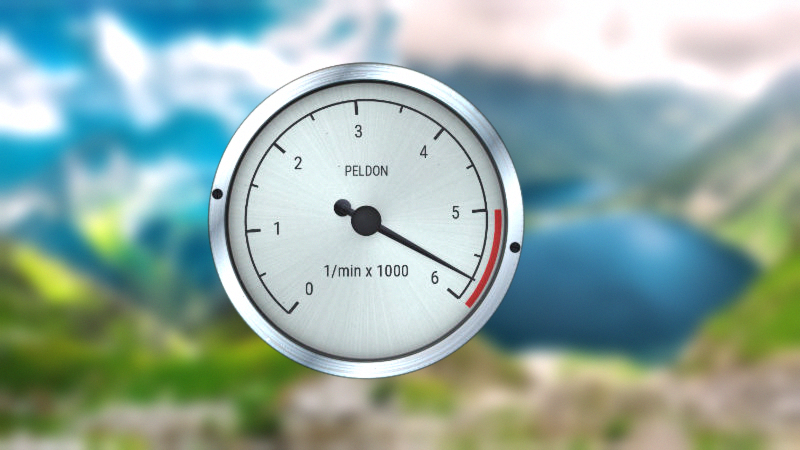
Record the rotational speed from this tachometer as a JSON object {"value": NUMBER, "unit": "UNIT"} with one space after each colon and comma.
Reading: {"value": 5750, "unit": "rpm"}
